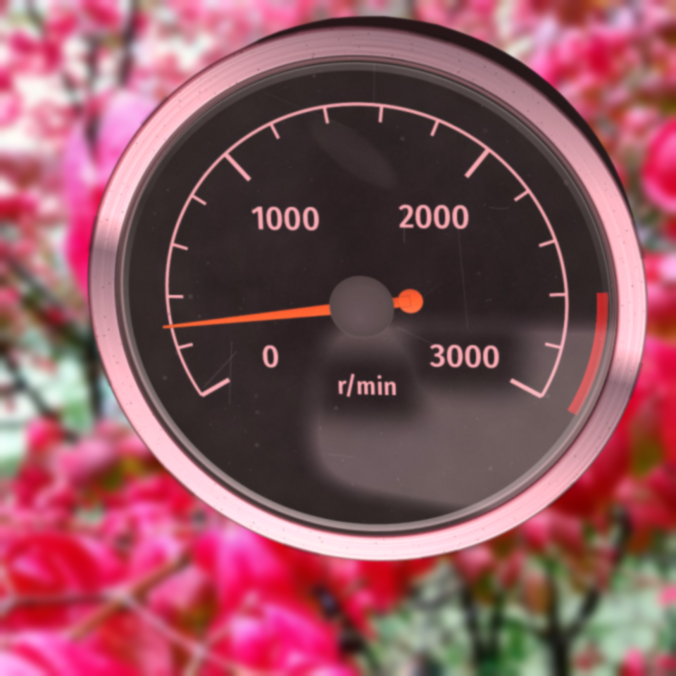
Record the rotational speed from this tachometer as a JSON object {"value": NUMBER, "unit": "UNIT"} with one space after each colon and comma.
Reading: {"value": 300, "unit": "rpm"}
